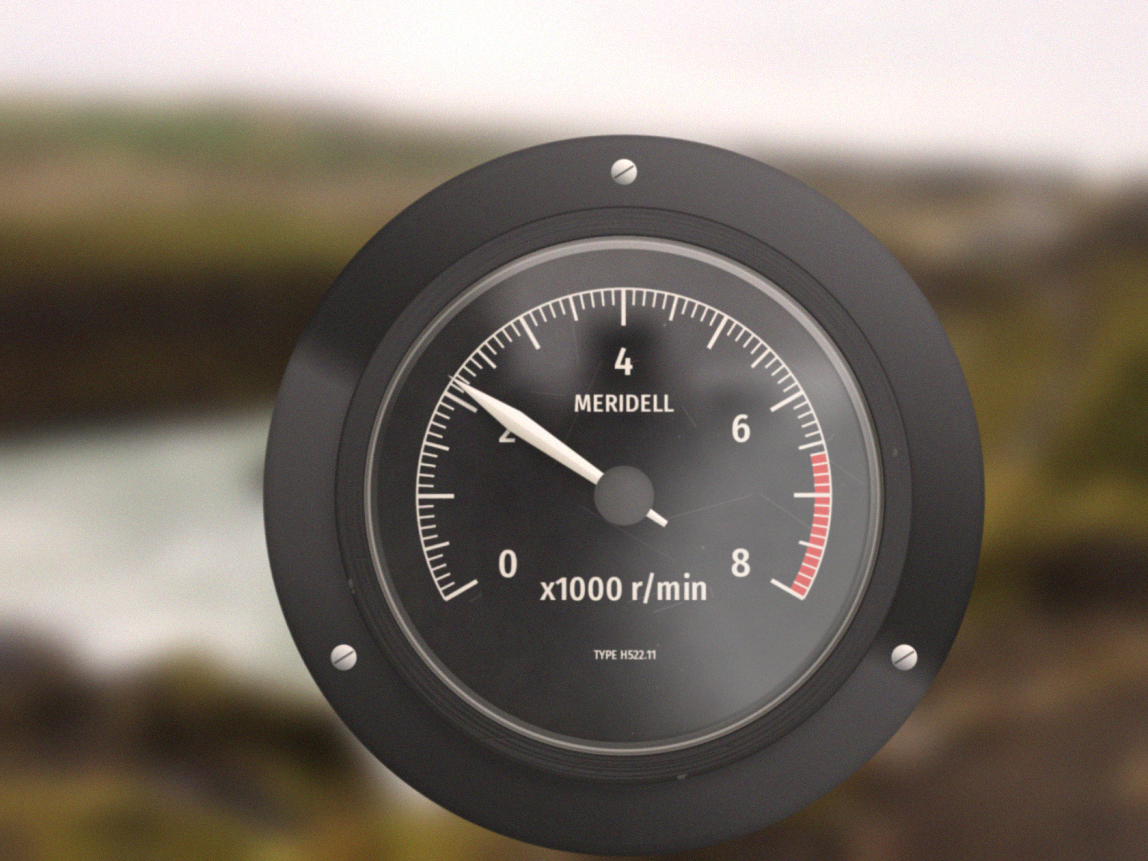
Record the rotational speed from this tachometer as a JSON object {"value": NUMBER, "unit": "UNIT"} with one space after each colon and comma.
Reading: {"value": 2150, "unit": "rpm"}
